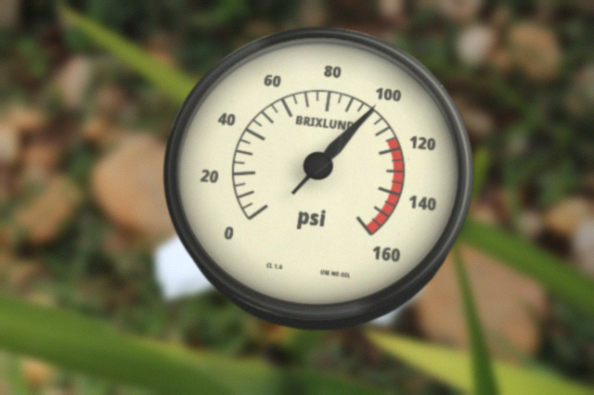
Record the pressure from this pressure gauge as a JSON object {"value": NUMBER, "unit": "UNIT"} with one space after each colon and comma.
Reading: {"value": 100, "unit": "psi"}
